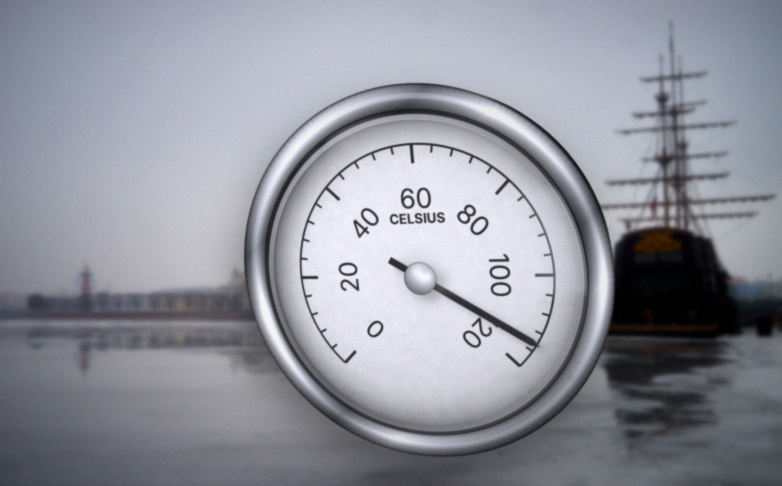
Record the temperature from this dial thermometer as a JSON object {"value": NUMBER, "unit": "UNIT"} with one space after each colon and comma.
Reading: {"value": 114, "unit": "°C"}
